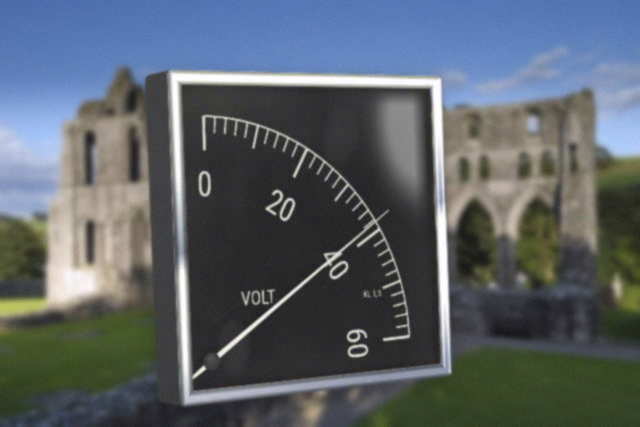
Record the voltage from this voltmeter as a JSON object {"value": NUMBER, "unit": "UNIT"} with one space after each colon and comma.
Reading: {"value": 38, "unit": "V"}
